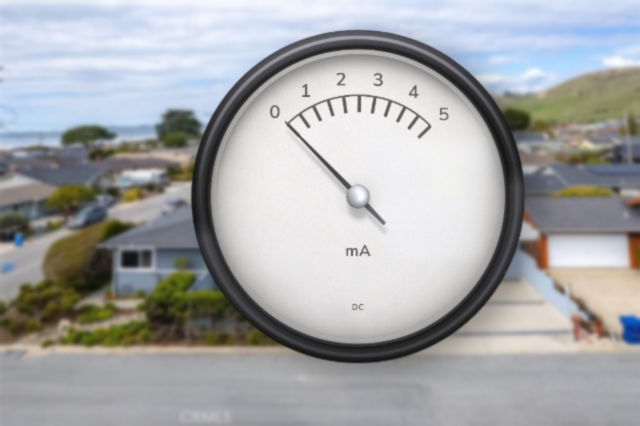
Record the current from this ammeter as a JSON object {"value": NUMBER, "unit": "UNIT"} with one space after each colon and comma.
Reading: {"value": 0, "unit": "mA"}
